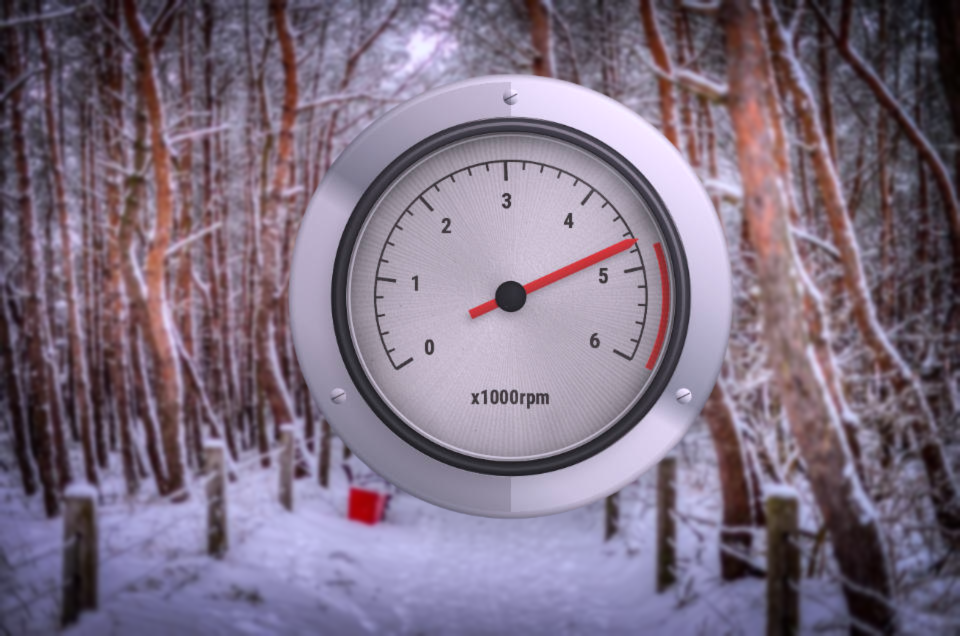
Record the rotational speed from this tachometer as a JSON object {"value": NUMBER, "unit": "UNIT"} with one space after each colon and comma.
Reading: {"value": 4700, "unit": "rpm"}
